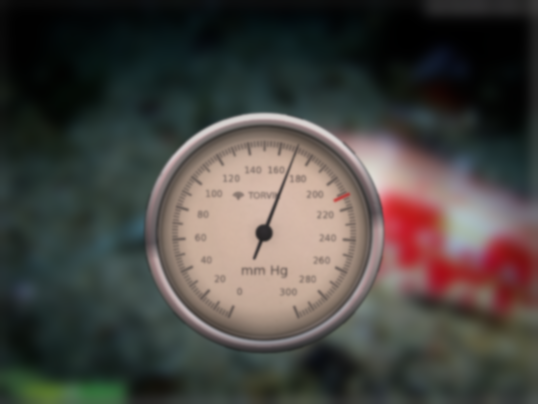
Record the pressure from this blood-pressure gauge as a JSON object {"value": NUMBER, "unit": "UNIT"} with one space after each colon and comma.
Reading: {"value": 170, "unit": "mmHg"}
